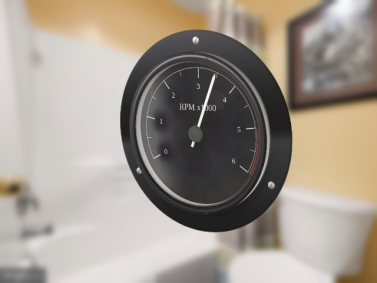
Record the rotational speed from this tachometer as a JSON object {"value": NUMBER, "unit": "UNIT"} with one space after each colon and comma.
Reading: {"value": 3500, "unit": "rpm"}
